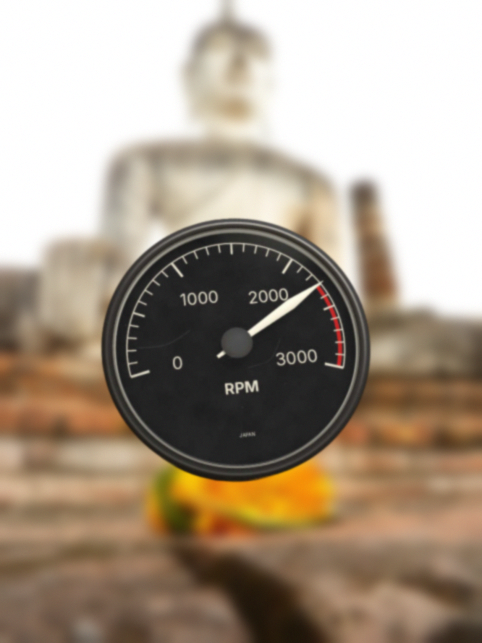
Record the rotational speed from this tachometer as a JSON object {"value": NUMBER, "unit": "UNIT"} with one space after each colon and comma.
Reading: {"value": 2300, "unit": "rpm"}
